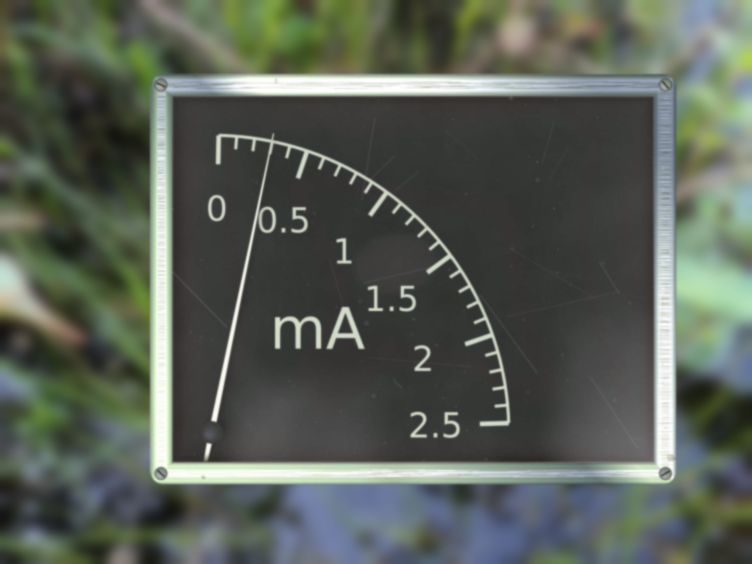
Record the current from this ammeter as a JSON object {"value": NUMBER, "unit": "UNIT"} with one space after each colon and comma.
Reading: {"value": 0.3, "unit": "mA"}
